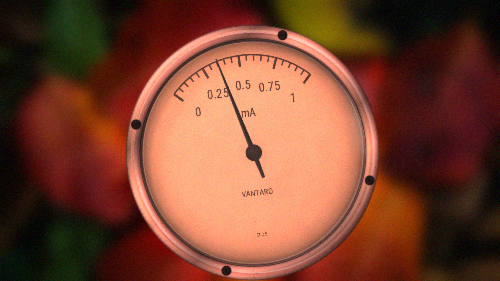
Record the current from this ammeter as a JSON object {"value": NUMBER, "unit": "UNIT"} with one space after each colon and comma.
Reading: {"value": 0.35, "unit": "mA"}
